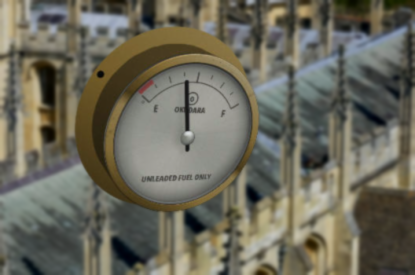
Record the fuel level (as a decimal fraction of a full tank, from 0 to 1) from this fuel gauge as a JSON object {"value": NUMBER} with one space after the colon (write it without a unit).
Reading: {"value": 0.375}
